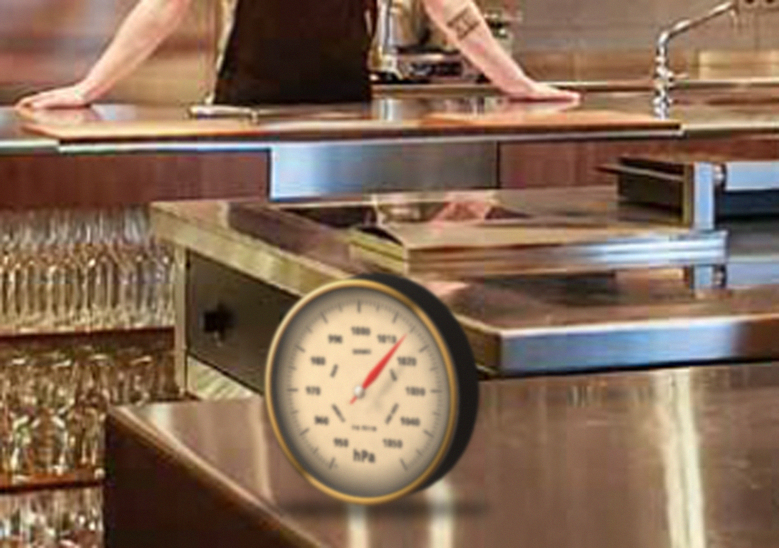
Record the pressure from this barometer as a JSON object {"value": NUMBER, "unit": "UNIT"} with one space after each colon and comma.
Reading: {"value": 1015, "unit": "hPa"}
